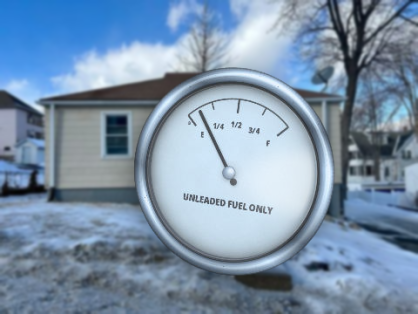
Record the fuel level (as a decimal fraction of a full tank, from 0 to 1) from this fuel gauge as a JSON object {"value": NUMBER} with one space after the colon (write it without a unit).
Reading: {"value": 0.125}
